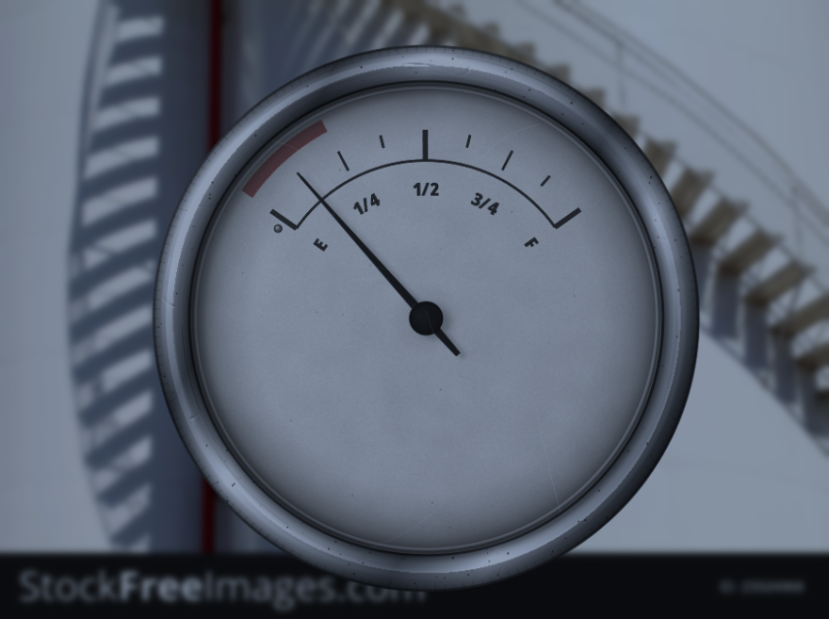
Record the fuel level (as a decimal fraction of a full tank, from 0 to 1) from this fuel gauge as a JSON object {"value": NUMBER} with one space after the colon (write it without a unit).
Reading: {"value": 0.125}
